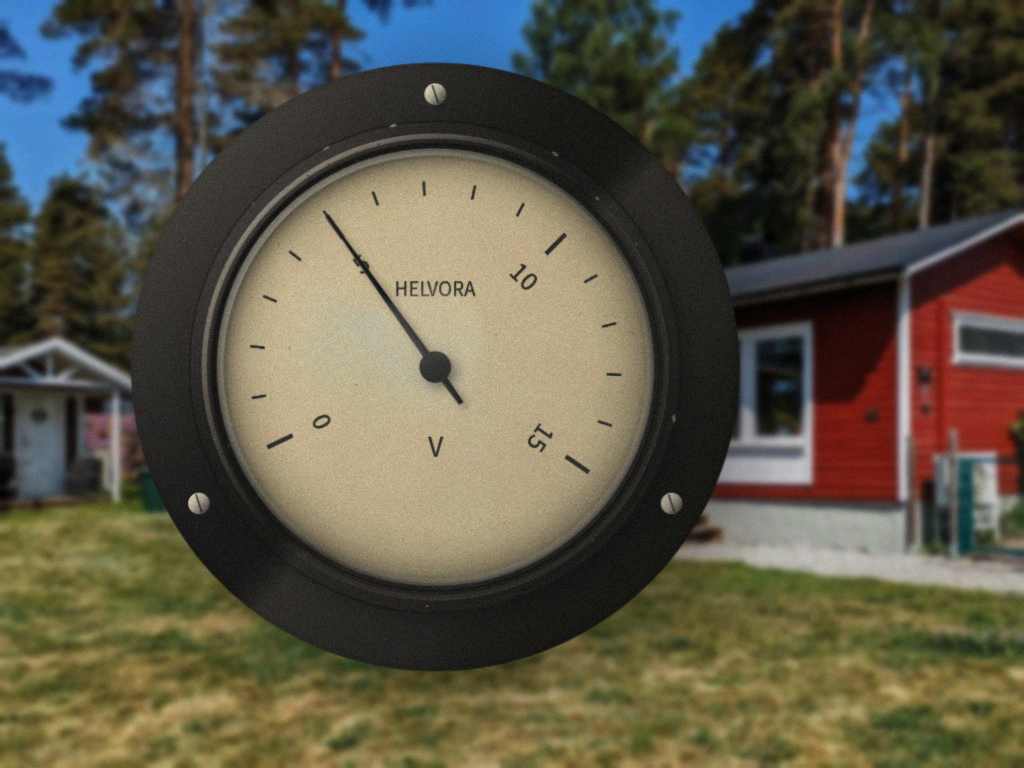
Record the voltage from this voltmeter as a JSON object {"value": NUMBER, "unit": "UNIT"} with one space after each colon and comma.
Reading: {"value": 5, "unit": "V"}
